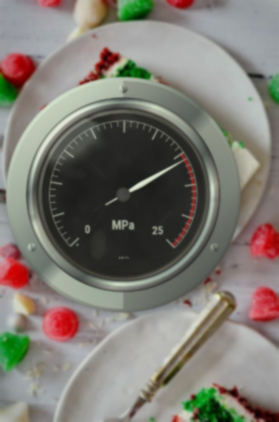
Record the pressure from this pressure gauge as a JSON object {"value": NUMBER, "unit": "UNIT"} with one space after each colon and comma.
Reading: {"value": 18, "unit": "MPa"}
